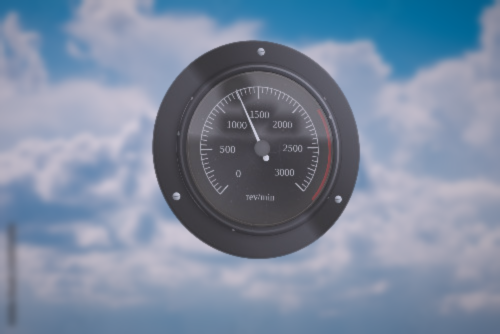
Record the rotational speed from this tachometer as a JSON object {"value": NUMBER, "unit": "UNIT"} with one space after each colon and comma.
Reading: {"value": 1250, "unit": "rpm"}
